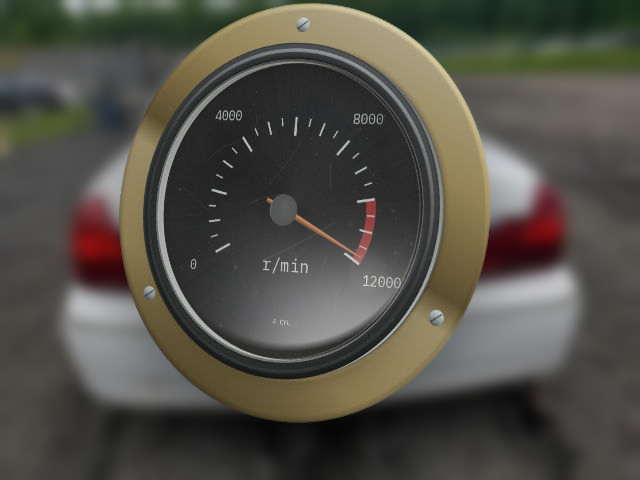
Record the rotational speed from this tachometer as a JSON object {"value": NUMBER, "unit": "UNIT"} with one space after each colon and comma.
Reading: {"value": 11750, "unit": "rpm"}
